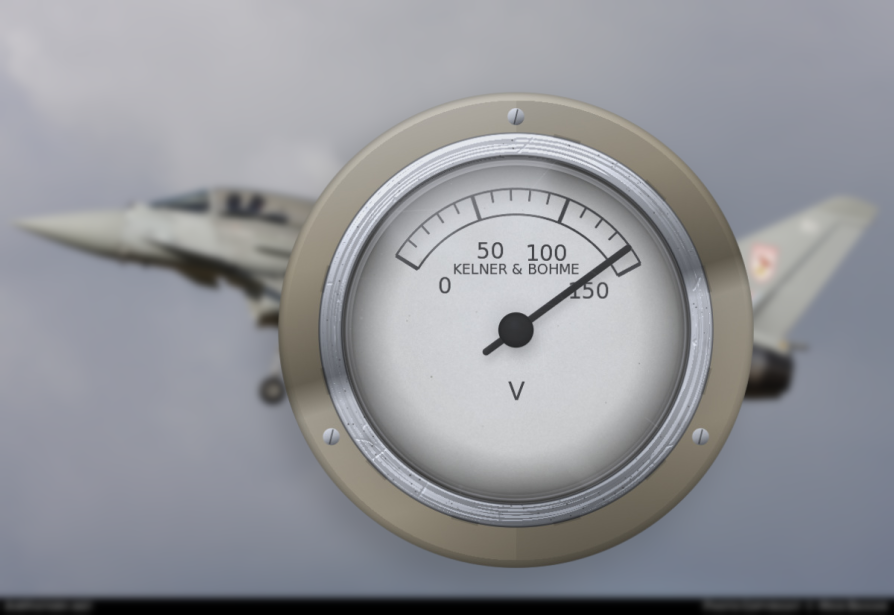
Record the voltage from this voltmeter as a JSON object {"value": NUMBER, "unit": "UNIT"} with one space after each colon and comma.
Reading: {"value": 140, "unit": "V"}
